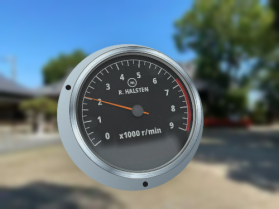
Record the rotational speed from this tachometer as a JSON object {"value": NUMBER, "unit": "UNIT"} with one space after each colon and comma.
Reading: {"value": 2000, "unit": "rpm"}
